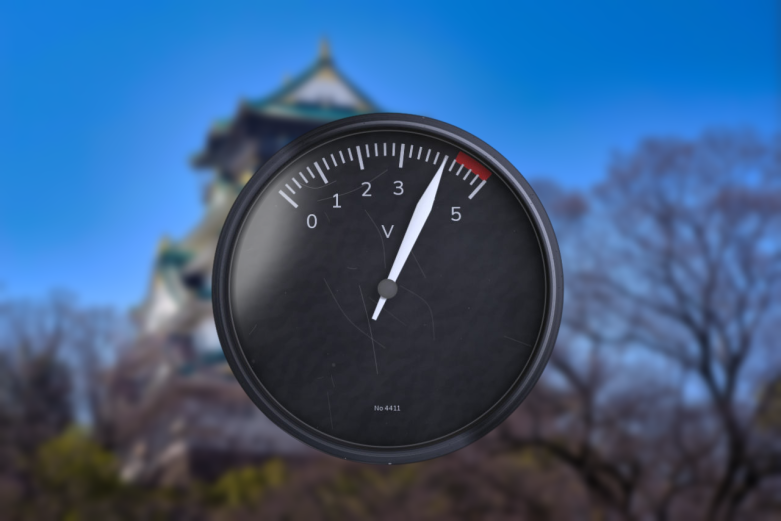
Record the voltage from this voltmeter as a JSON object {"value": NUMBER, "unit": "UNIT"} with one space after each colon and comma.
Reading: {"value": 4, "unit": "V"}
